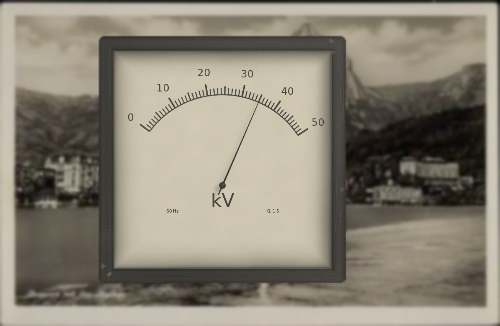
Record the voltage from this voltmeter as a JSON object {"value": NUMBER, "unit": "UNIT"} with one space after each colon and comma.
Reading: {"value": 35, "unit": "kV"}
